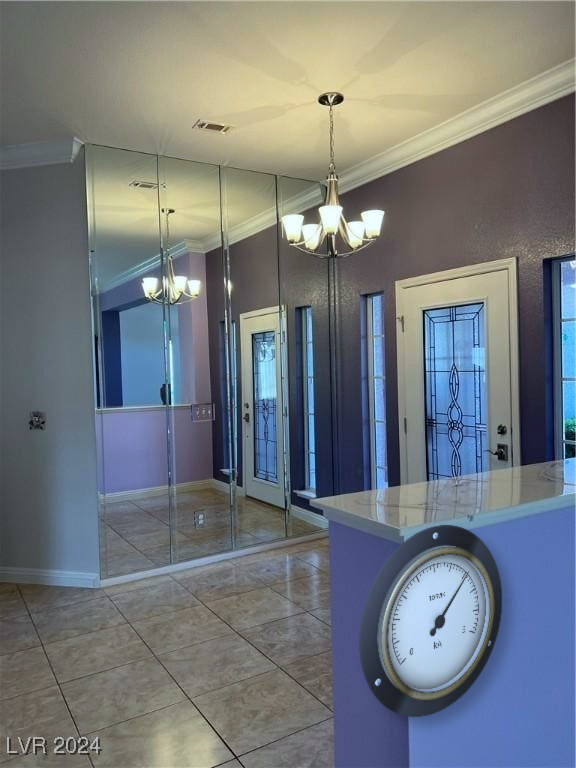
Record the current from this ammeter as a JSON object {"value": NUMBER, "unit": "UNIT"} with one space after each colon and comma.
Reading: {"value": 3.5, "unit": "kA"}
